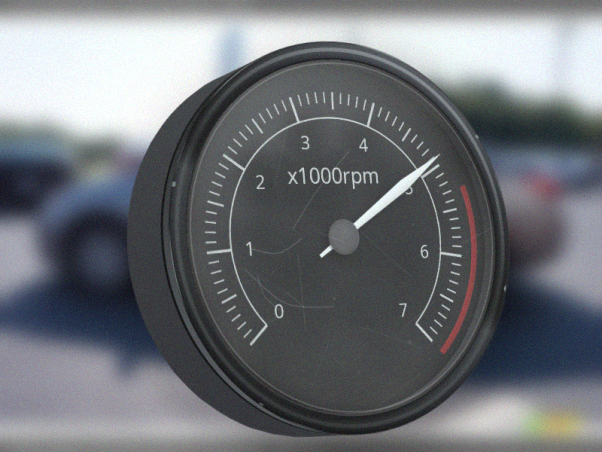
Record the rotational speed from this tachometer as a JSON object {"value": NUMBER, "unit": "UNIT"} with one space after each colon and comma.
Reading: {"value": 4900, "unit": "rpm"}
